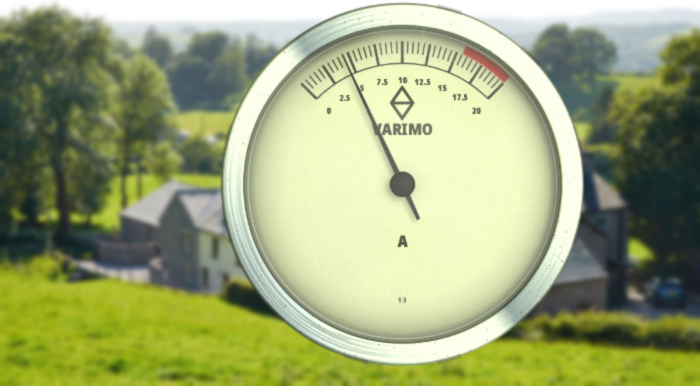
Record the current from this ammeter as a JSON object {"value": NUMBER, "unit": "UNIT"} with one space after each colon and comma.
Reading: {"value": 4.5, "unit": "A"}
